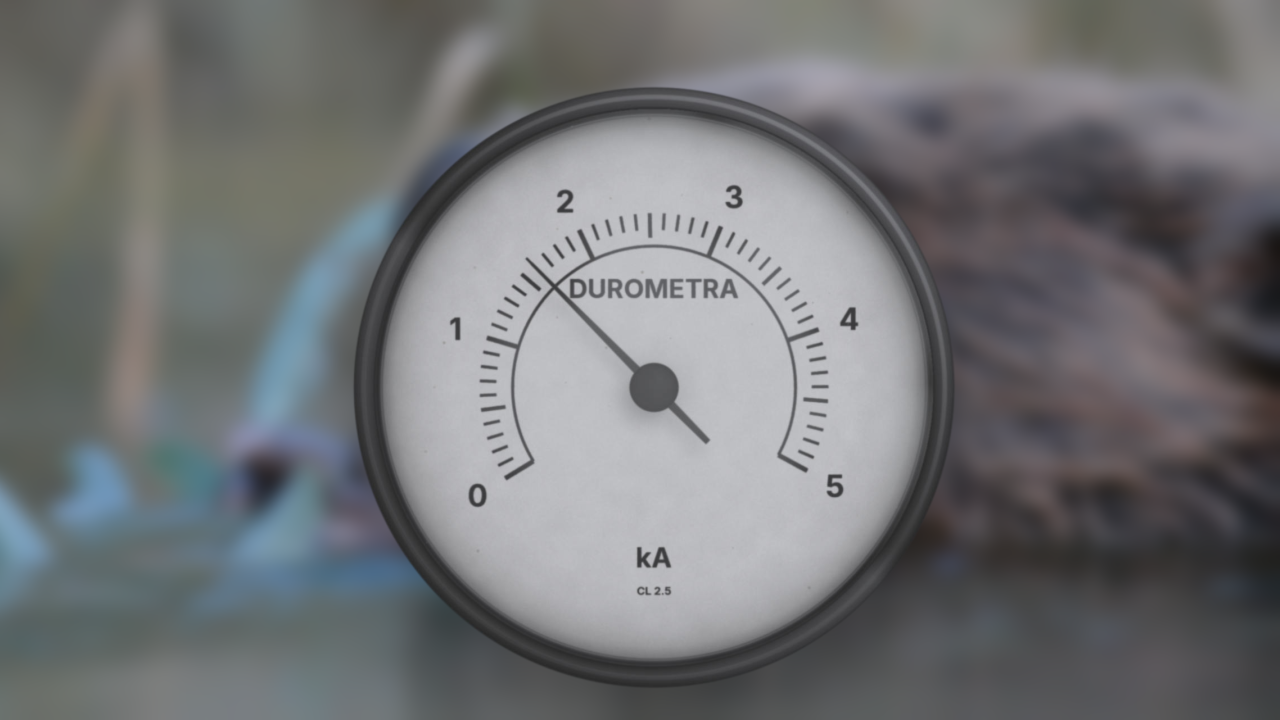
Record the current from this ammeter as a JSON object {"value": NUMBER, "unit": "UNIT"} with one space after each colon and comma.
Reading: {"value": 1.6, "unit": "kA"}
